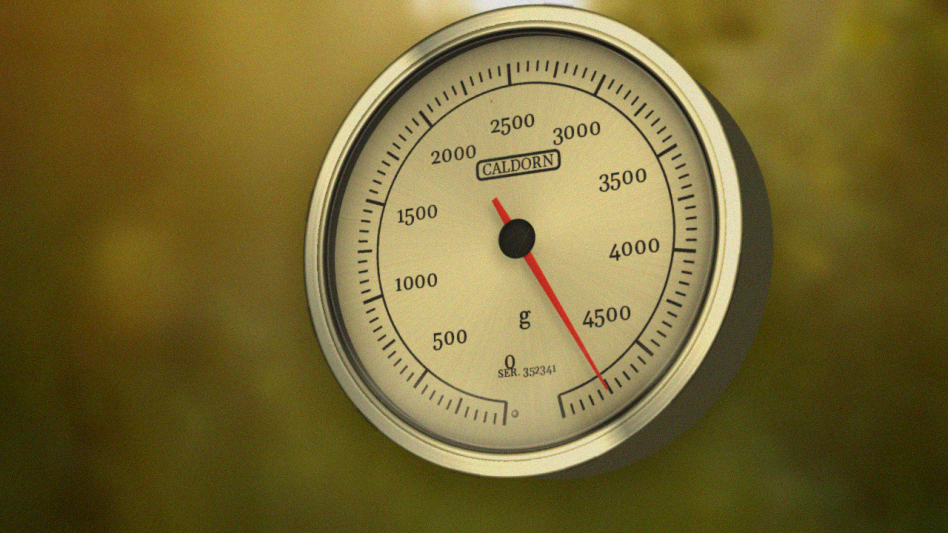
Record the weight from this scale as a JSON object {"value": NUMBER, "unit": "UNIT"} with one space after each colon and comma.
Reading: {"value": 4750, "unit": "g"}
